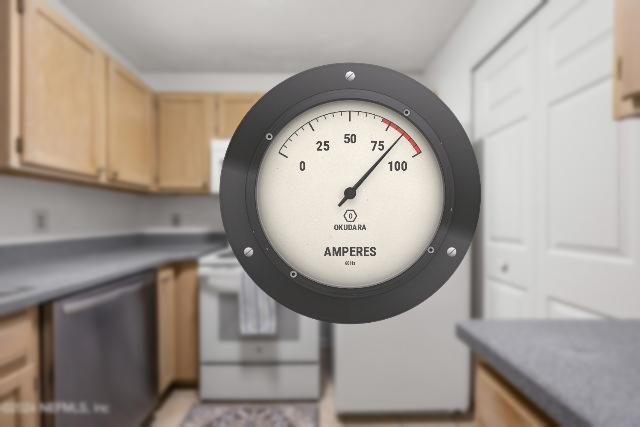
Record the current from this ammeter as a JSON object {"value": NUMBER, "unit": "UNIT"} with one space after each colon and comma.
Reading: {"value": 85, "unit": "A"}
